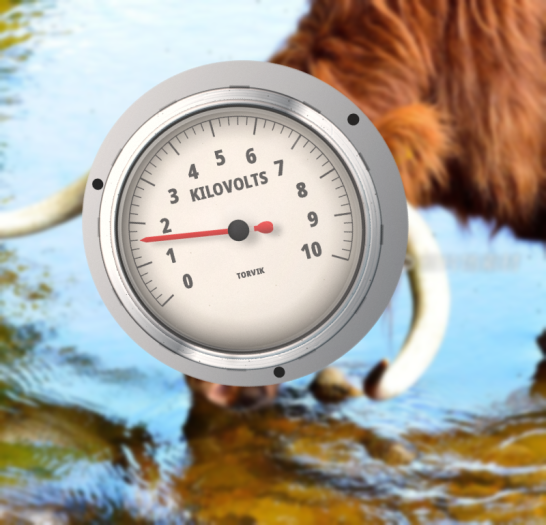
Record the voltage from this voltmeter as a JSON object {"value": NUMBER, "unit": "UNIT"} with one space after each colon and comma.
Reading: {"value": 1.6, "unit": "kV"}
